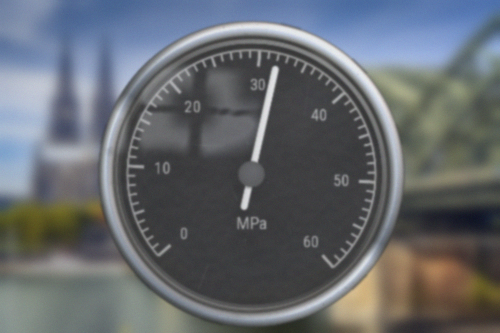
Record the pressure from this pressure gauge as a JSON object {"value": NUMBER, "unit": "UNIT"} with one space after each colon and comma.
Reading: {"value": 32, "unit": "MPa"}
